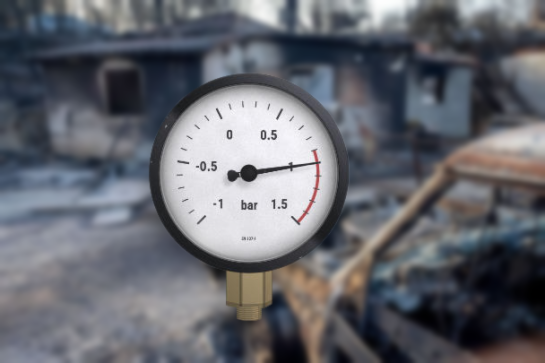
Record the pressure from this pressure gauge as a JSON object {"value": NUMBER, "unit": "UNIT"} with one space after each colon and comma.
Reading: {"value": 1, "unit": "bar"}
